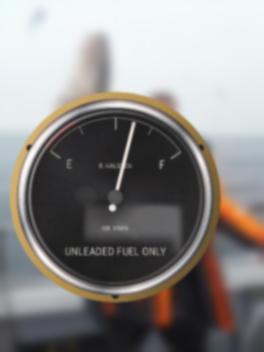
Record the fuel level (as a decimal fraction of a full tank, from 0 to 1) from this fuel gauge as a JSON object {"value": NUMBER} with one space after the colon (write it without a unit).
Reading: {"value": 0.625}
